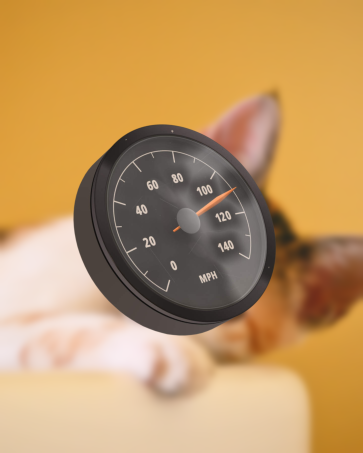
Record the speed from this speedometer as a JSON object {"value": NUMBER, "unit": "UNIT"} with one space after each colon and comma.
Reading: {"value": 110, "unit": "mph"}
